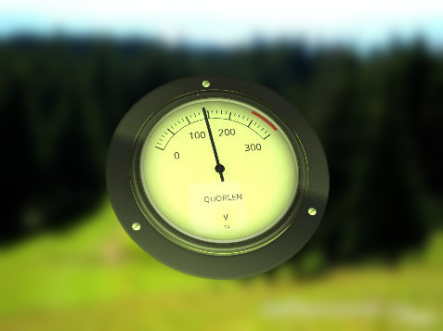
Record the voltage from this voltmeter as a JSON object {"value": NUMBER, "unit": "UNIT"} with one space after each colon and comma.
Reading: {"value": 140, "unit": "V"}
